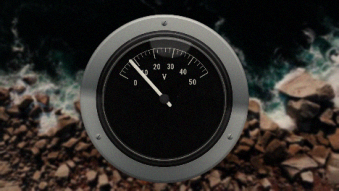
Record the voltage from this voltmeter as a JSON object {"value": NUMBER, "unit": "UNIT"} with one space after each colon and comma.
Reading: {"value": 8, "unit": "V"}
